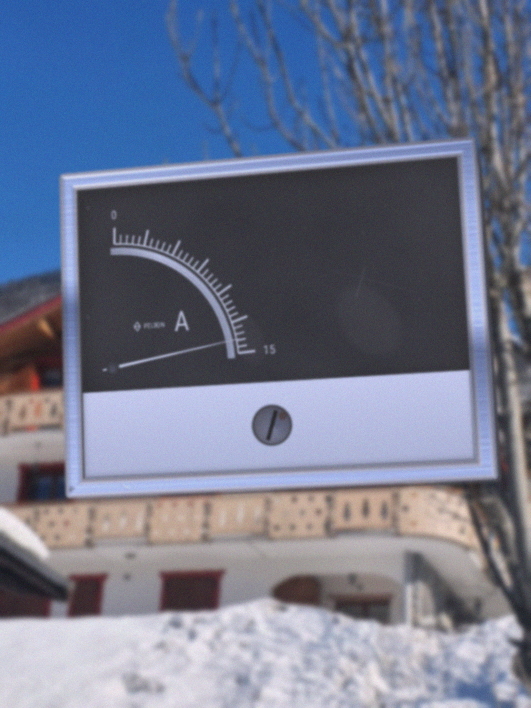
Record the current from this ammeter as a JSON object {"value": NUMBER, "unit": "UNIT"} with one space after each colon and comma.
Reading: {"value": 14, "unit": "A"}
